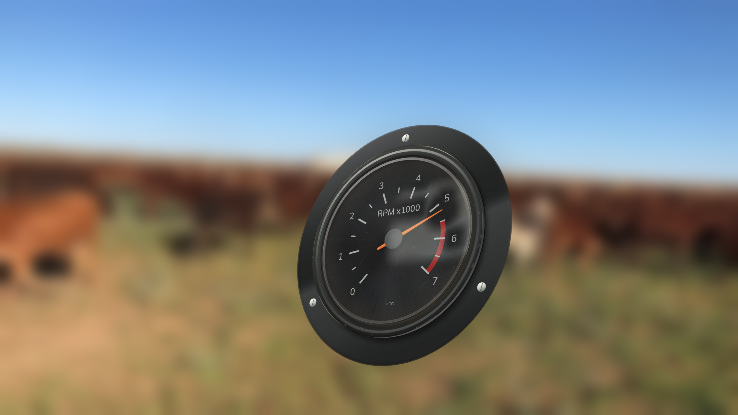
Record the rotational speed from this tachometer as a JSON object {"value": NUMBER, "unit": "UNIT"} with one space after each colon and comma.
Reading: {"value": 5250, "unit": "rpm"}
